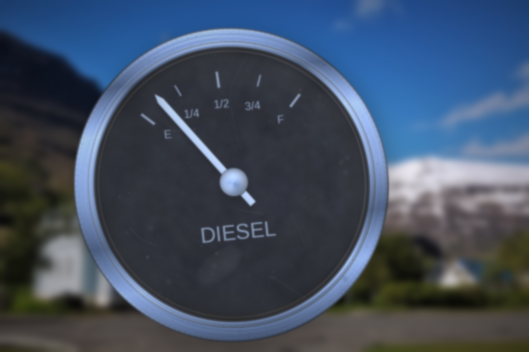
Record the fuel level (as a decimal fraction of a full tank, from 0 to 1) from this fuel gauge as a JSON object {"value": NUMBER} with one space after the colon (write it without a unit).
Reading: {"value": 0.125}
